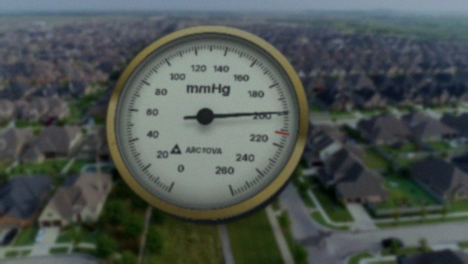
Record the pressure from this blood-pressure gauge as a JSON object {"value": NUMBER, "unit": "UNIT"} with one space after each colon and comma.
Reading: {"value": 200, "unit": "mmHg"}
